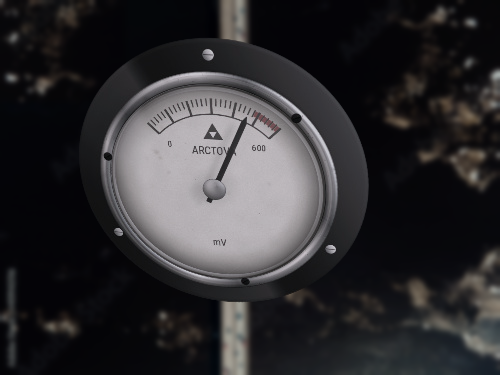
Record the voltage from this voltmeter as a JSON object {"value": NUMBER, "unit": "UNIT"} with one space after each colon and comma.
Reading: {"value": 460, "unit": "mV"}
